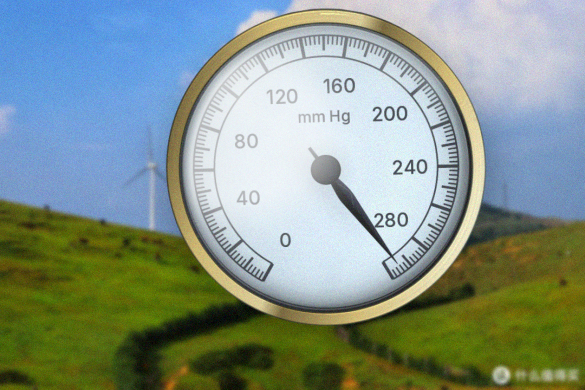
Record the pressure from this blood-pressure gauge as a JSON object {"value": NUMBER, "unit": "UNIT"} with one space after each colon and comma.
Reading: {"value": 294, "unit": "mmHg"}
